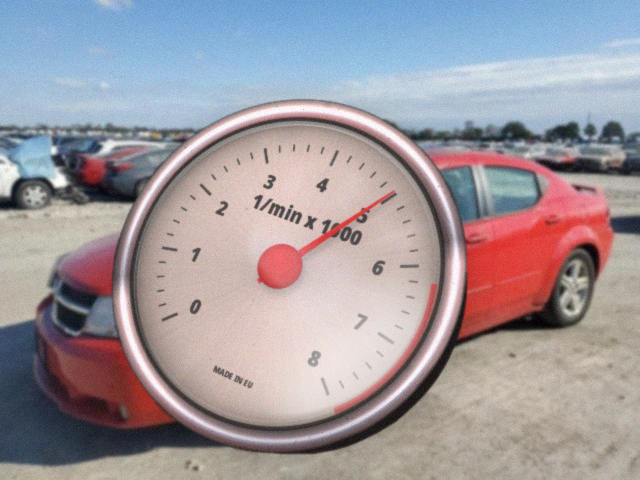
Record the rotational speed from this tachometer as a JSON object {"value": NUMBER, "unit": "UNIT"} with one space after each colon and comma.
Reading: {"value": 5000, "unit": "rpm"}
